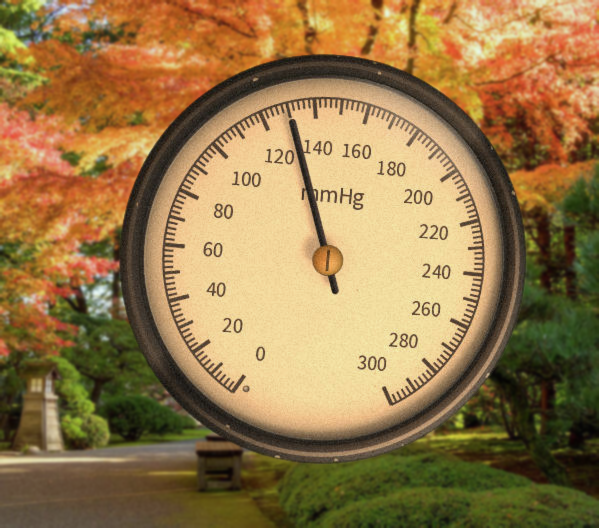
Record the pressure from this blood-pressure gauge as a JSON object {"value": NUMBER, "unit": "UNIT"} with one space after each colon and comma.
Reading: {"value": 130, "unit": "mmHg"}
